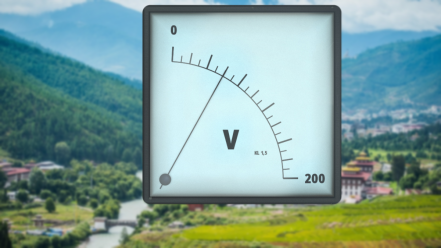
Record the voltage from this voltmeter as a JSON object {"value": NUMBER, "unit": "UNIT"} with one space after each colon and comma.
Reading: {"value": 60, "unit": "V"}
